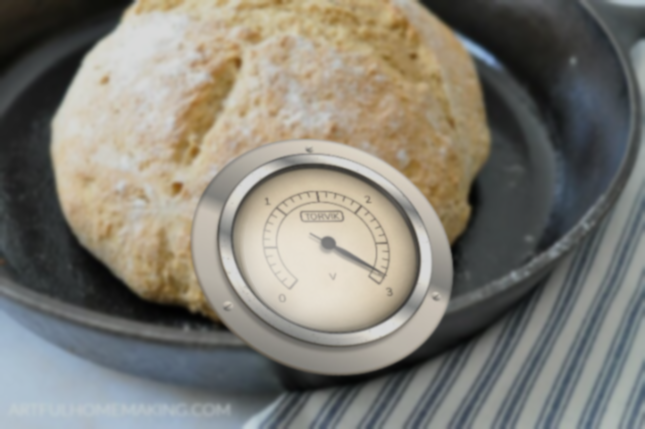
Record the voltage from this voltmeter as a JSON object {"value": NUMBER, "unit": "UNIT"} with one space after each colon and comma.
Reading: {"value": 2.9, "unit": "V"}
